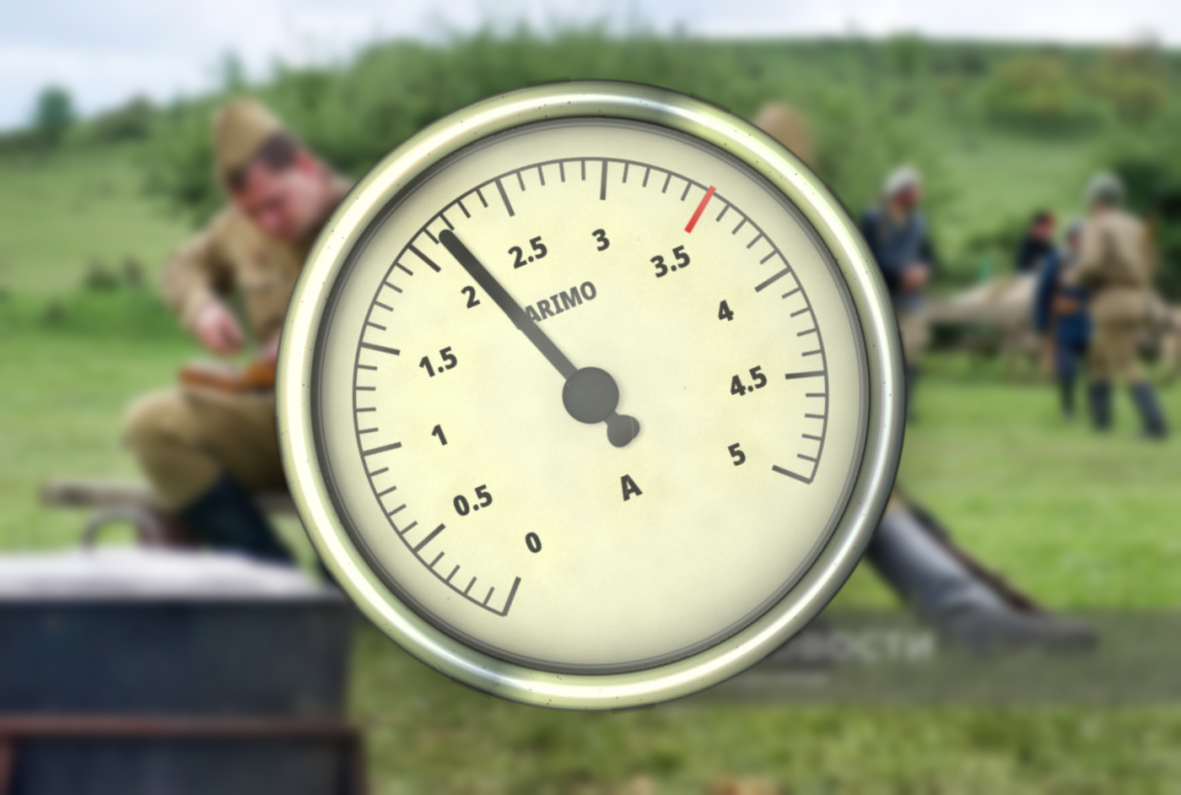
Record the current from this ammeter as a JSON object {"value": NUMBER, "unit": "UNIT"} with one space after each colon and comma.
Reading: {"value": 2.15, "unit": "A"}
